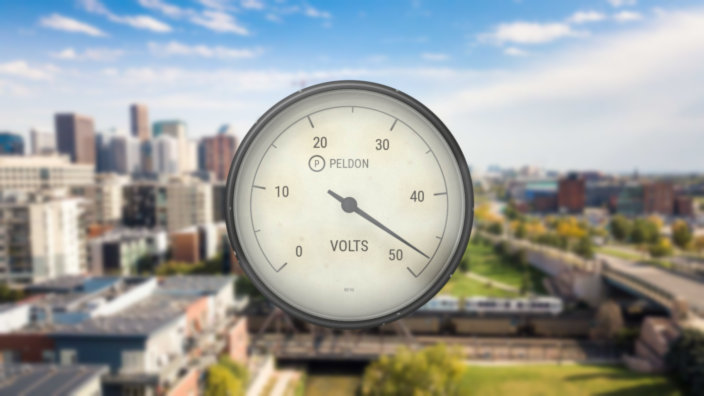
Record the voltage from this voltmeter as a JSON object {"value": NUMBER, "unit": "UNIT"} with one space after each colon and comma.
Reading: {"value": 47.5, "unit": "V"}
